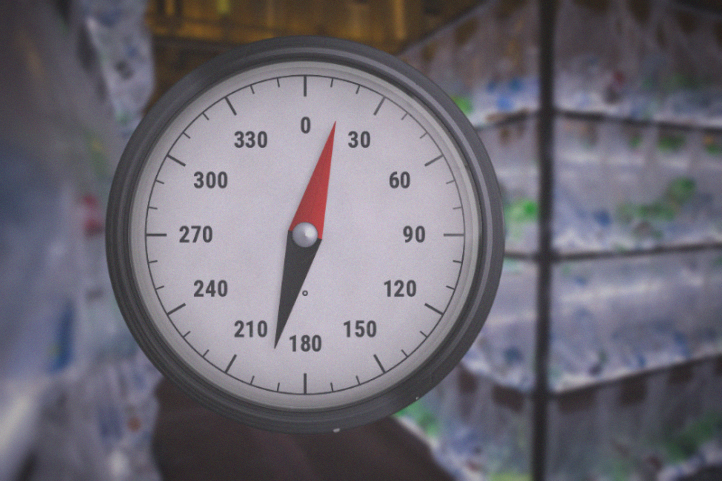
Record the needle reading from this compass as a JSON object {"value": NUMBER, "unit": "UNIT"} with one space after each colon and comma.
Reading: {"value": 15, "unit": "°"}
